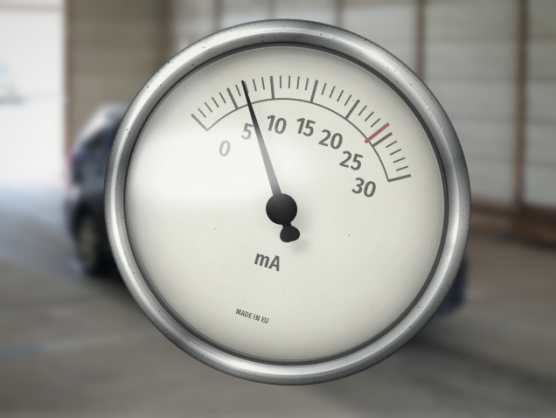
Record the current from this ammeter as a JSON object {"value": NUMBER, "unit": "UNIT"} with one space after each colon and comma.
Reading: {"value": 7, "unit": "mA"}
